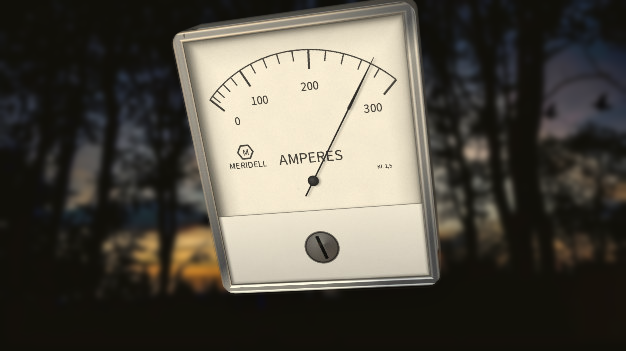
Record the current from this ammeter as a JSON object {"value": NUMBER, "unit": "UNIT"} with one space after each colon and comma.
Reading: {"value": 270, "unit": "A"}
